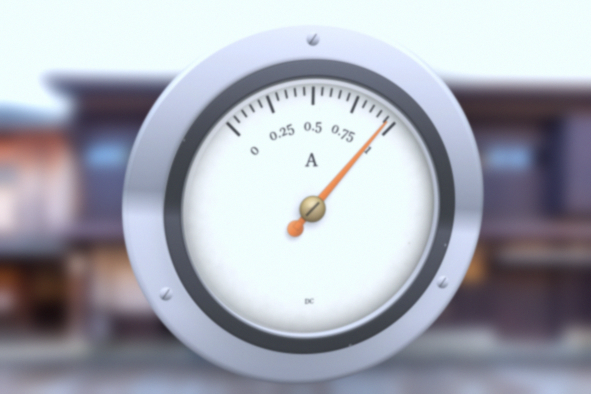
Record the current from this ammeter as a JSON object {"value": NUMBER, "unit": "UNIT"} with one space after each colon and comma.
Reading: {"value": 0.95, "unit": "A"}
